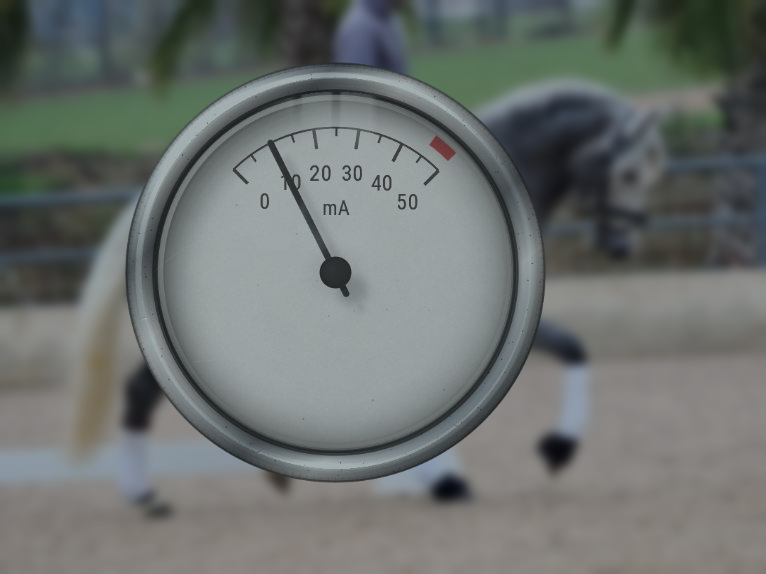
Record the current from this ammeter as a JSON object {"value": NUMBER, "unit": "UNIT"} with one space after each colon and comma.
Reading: {"value": 10, "unit": "mA"}
